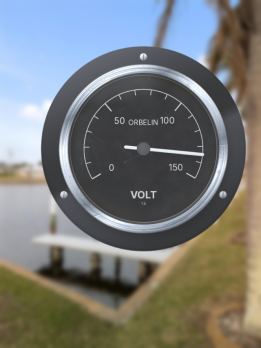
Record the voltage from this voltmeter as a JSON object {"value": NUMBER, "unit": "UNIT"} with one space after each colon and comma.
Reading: {"value": 135, "unit": "V"}
